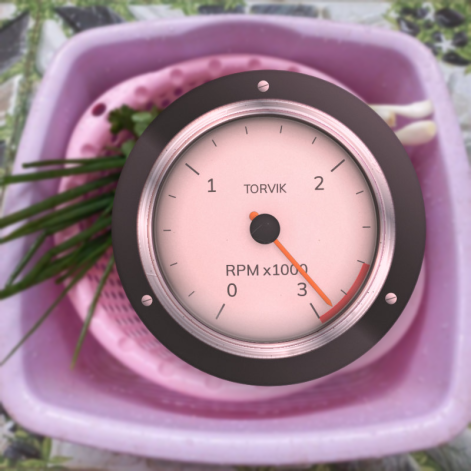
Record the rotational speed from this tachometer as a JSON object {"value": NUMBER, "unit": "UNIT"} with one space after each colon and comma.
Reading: {"value": 2900, "unit": "rpm"}
